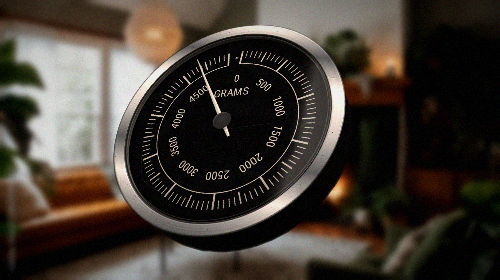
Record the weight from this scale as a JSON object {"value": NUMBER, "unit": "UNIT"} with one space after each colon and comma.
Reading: {"value": 4700, "unit": "g"}
